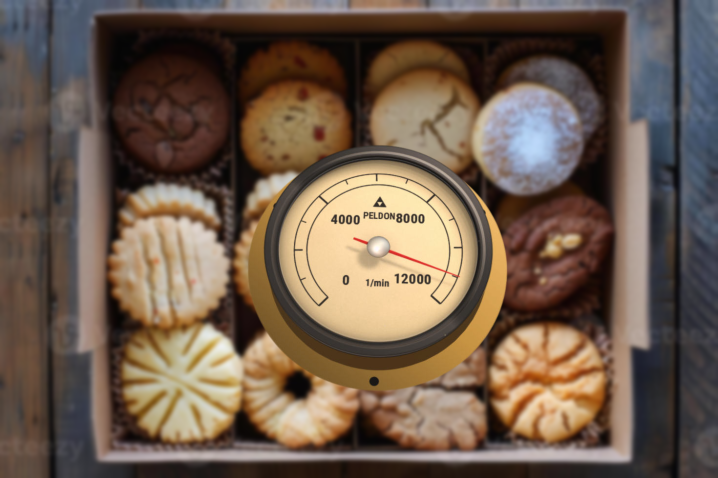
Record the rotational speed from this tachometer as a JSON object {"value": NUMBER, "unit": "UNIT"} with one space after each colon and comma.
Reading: {"value": 11000, "unit": "rpm"}
